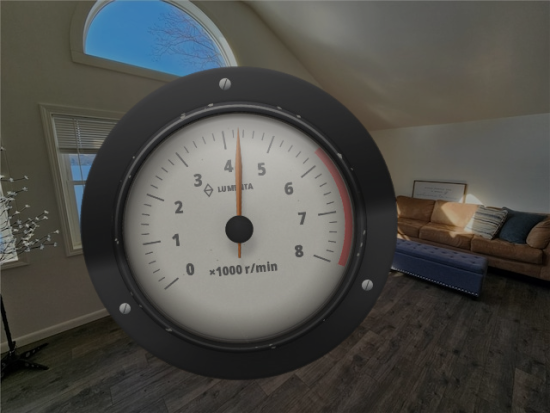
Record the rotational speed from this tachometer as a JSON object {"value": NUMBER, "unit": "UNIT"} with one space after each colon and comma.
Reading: {"value": 4300, "unit": "rpm"}
